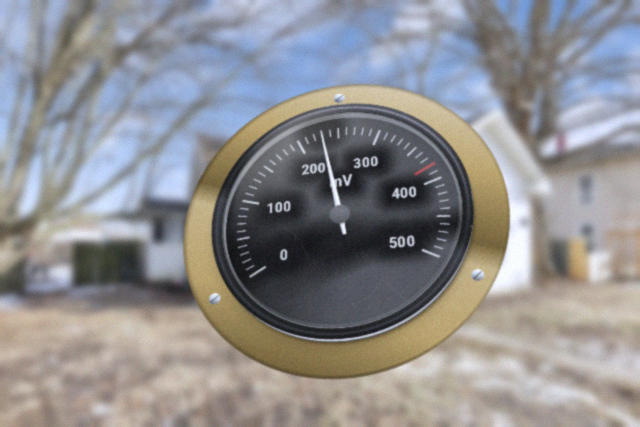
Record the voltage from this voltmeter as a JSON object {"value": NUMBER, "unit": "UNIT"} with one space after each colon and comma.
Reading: {"value": 230, "unit": "mV"}
